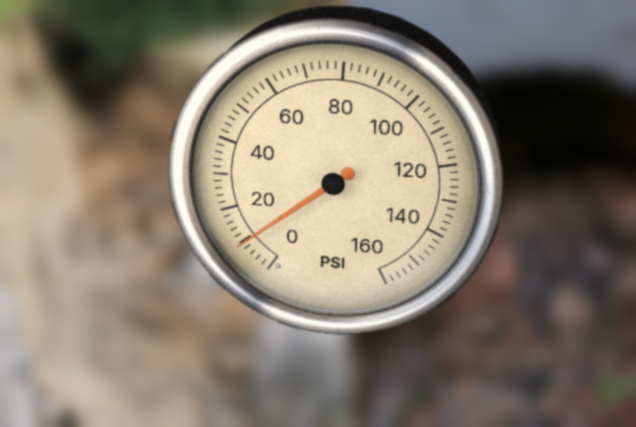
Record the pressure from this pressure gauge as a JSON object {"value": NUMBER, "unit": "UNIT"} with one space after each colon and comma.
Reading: {"value": 10, "unit": "psi"}
